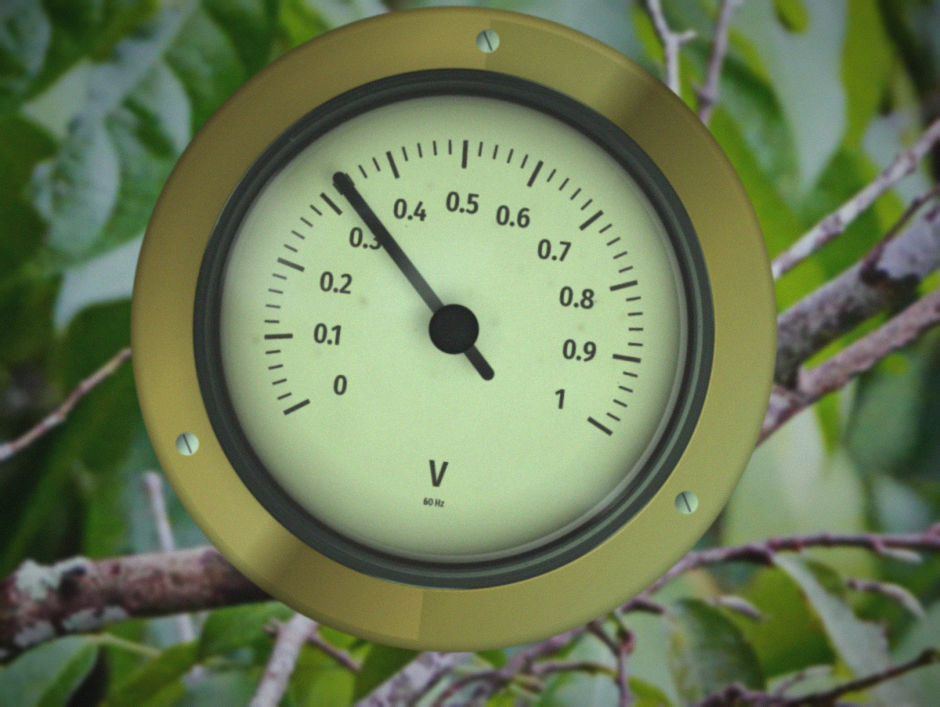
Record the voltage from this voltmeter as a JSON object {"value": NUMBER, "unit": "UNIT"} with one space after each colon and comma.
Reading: {"value": 0.33, "unit": "V"}
